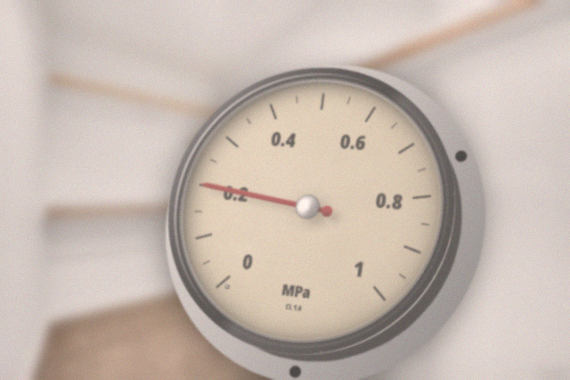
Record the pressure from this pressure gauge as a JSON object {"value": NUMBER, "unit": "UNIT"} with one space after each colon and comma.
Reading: {"value": 0.2, "unit": "MPa"}
